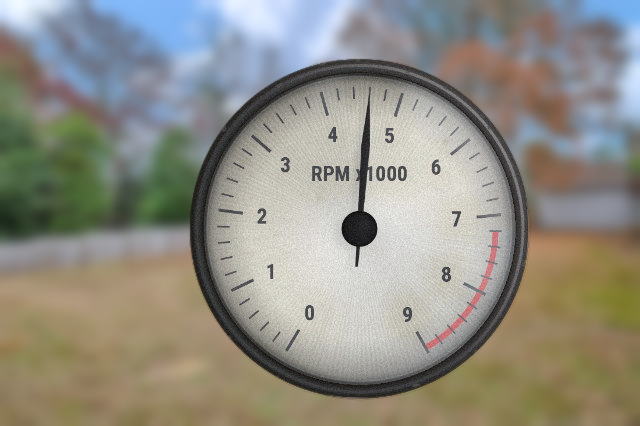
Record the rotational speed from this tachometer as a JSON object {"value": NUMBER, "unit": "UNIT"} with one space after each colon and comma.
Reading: {"value": 4600, "unit": "rpm"}
